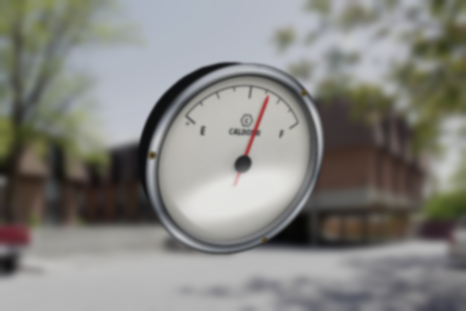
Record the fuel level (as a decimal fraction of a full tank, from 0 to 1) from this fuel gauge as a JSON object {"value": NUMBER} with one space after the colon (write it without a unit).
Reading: {"value": 0.625}
